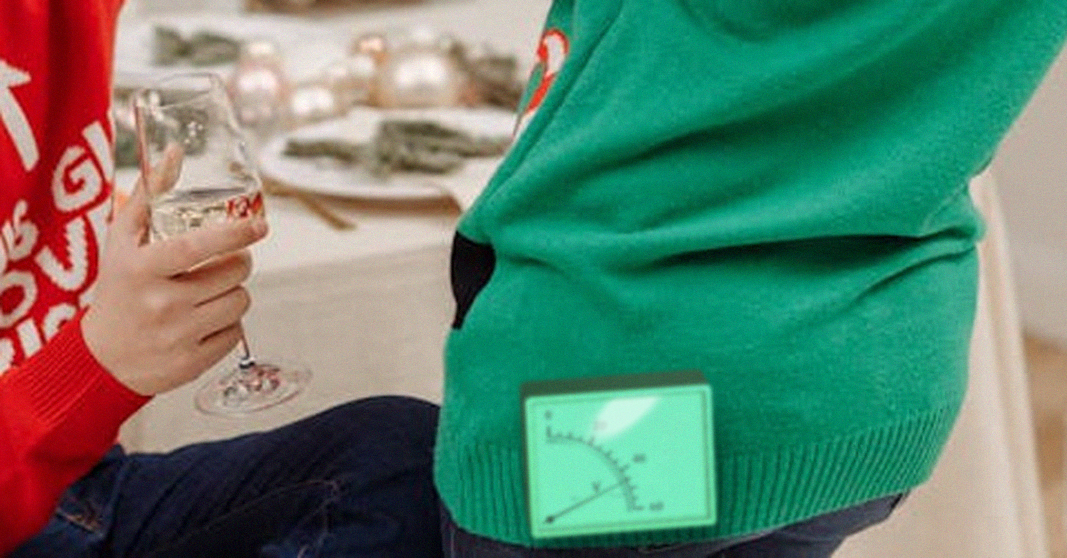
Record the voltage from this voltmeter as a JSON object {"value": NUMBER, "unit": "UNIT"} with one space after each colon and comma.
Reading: {"value": 45, "unit": "V"}
